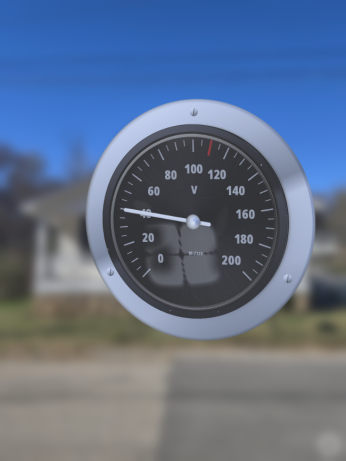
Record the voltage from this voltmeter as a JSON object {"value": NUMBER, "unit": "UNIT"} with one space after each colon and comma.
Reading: {"value": 40, "unit": "V"}
